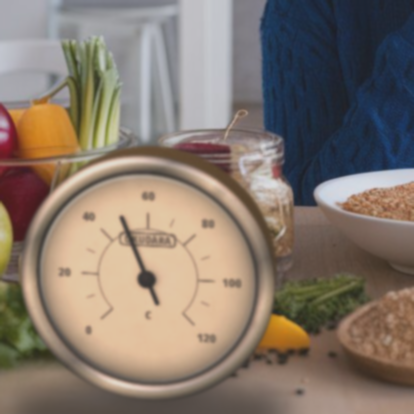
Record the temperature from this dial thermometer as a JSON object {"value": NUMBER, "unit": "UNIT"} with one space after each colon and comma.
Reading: {"value": 50, "unit": "°C"}
